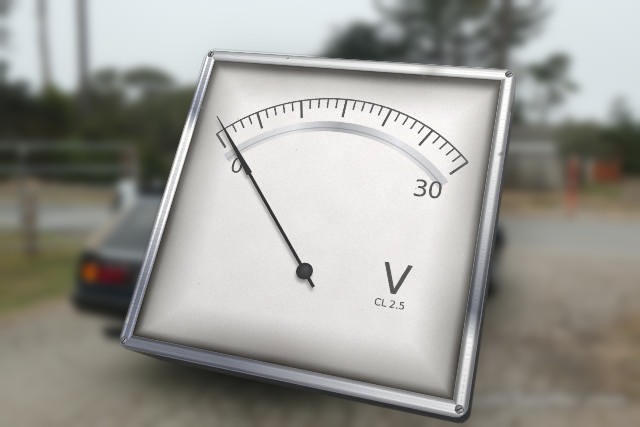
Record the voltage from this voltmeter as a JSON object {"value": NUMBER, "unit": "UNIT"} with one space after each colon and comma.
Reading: {"value": 1, "unit": "V"}
